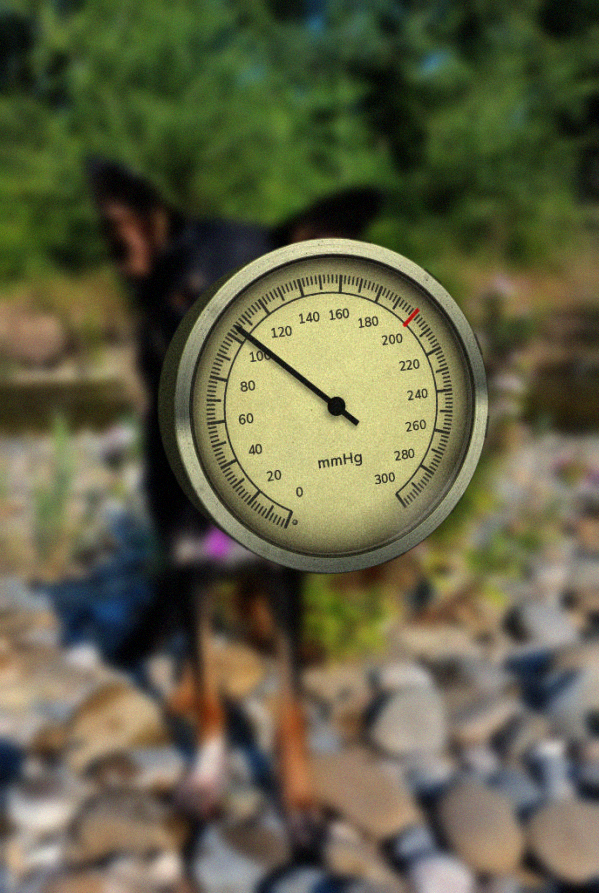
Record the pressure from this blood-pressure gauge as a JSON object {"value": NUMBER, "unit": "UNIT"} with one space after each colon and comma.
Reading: {"value": 104, "unit": "mmHg"}
